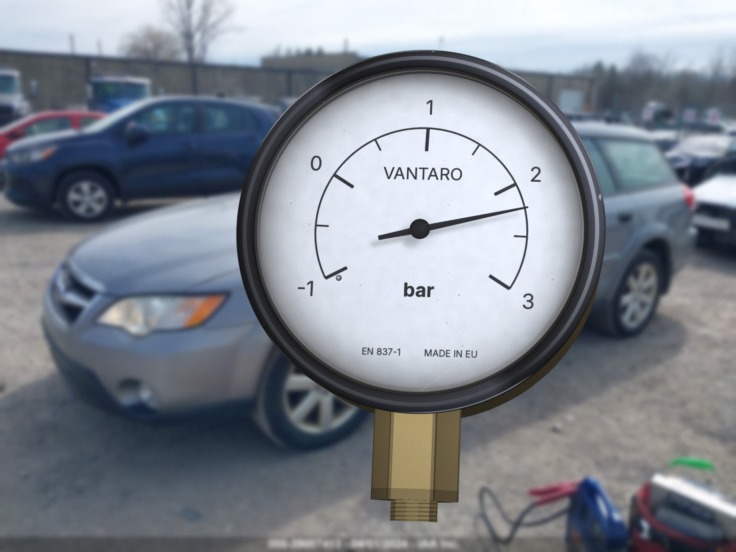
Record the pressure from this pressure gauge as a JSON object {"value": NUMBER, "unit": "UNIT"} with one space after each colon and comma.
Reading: {"value": 2.25, "unit": "bar"}
